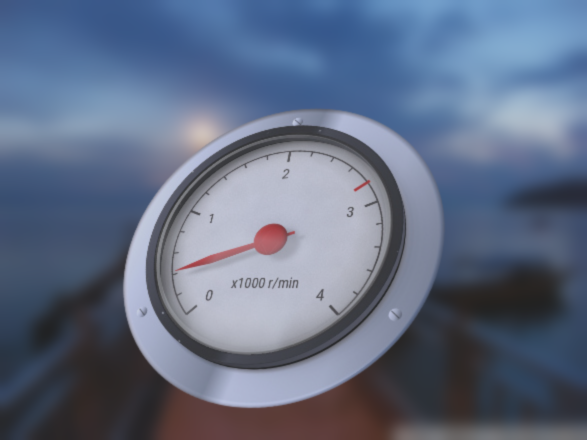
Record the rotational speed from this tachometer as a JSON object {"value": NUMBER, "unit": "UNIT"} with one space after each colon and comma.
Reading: {"value": 400, "unit": "rpm"}
